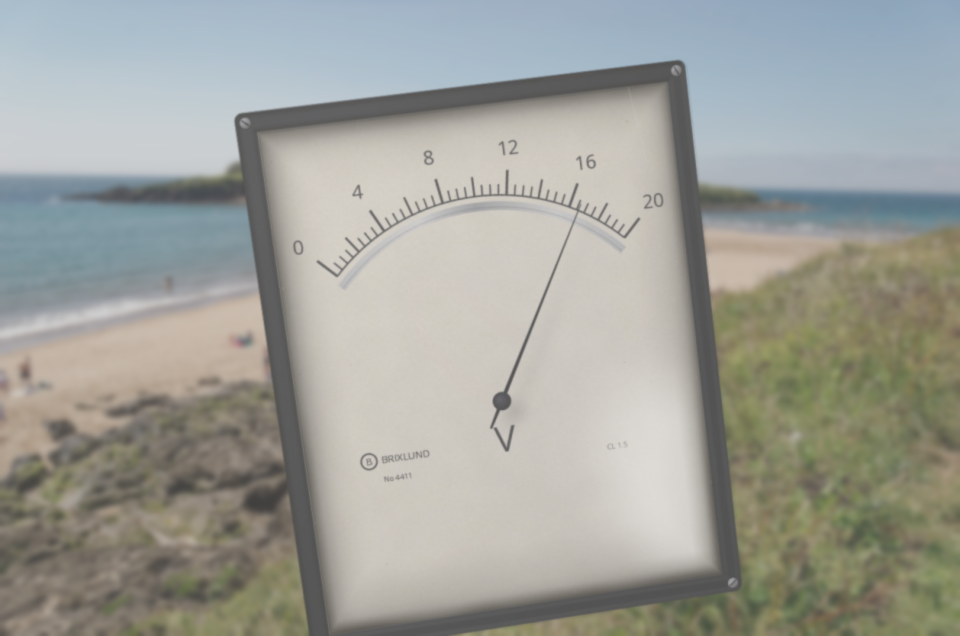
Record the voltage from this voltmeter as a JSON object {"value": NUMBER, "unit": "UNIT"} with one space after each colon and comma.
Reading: {"value": 16.5, "unit": "V"}
